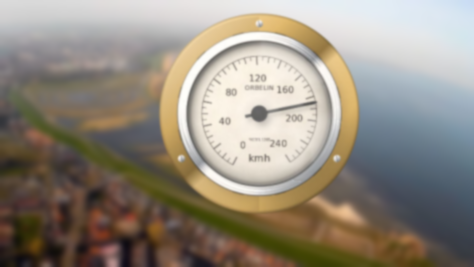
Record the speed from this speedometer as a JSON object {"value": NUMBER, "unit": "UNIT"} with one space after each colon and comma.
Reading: {"value": 185, "unit": "km/h"}
